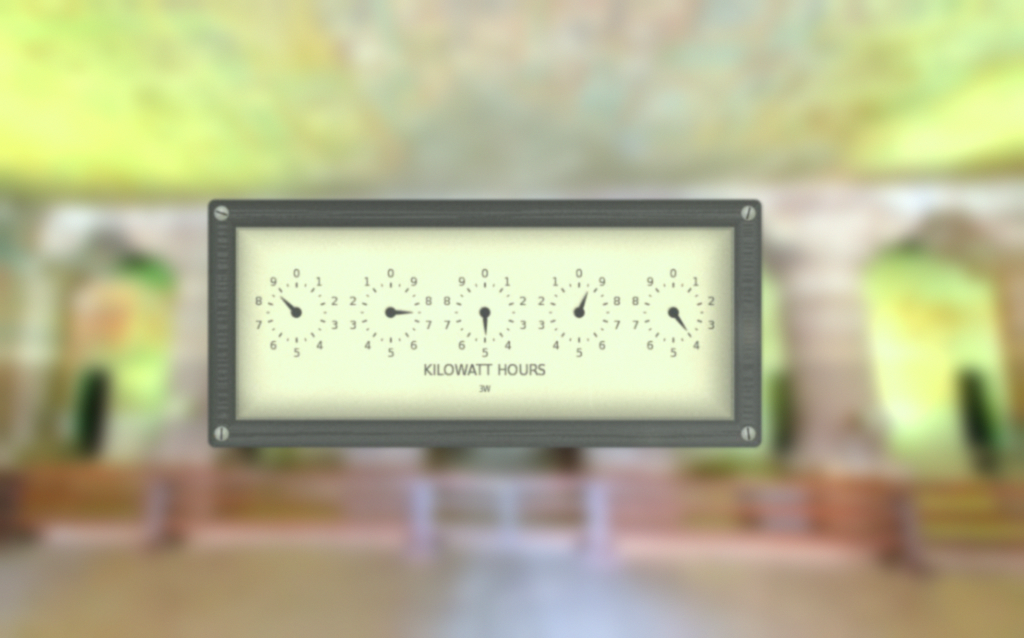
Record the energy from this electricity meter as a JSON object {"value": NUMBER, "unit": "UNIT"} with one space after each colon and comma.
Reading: {"value": 87494, "unit": "kWh"}
